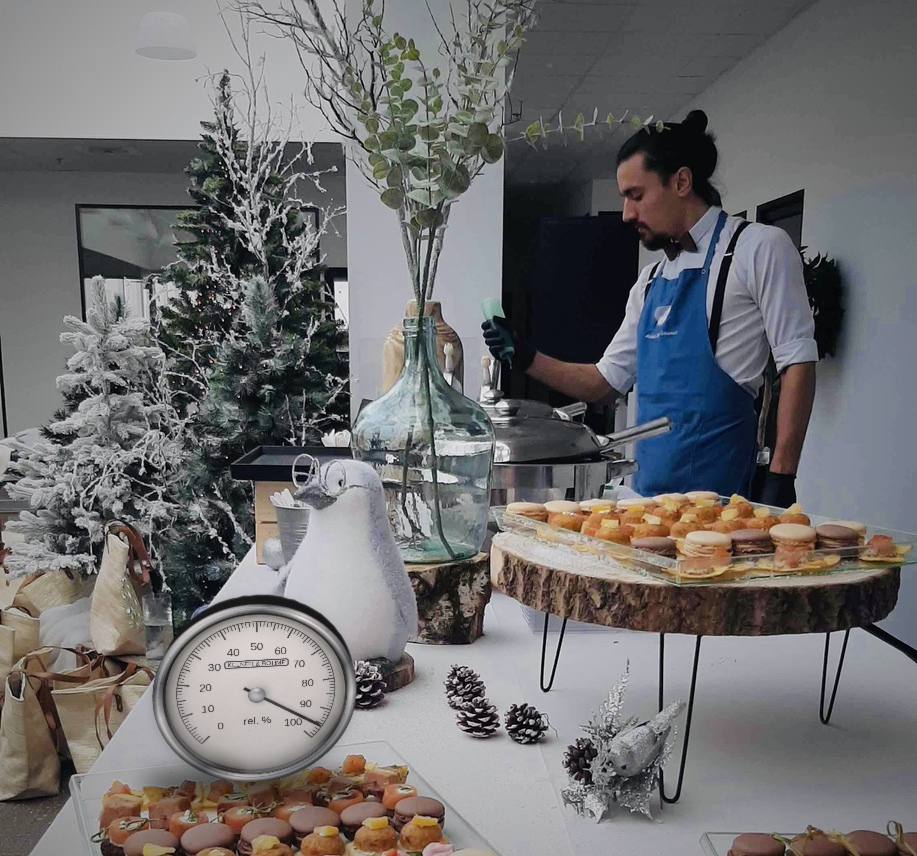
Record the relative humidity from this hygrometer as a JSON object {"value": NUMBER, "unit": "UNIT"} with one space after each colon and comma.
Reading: {"value": 95, "unit": "%"}
